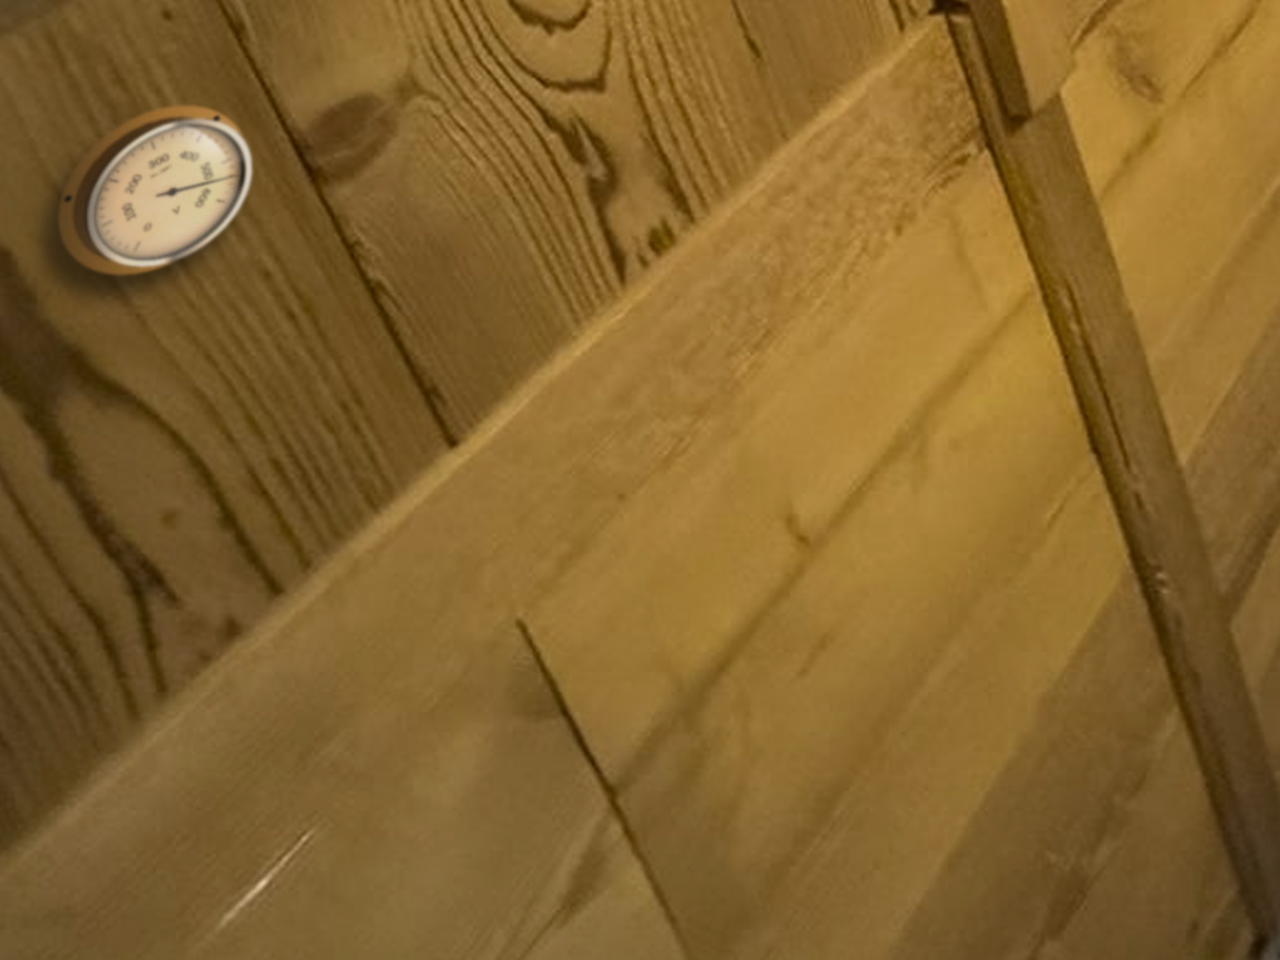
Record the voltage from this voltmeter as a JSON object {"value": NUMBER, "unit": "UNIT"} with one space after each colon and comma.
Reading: {"value": 540, "unit": "V"}
